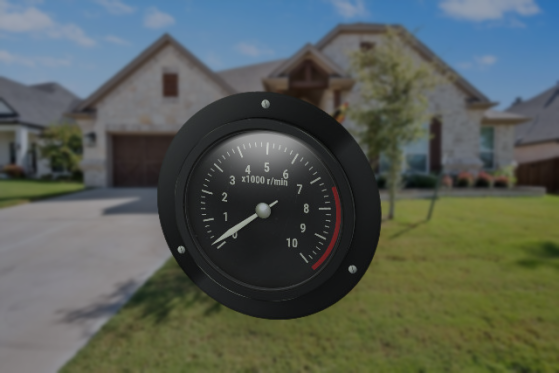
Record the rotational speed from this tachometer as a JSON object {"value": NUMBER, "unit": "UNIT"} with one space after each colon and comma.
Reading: {"value": 200, "unit": "rpm"}
